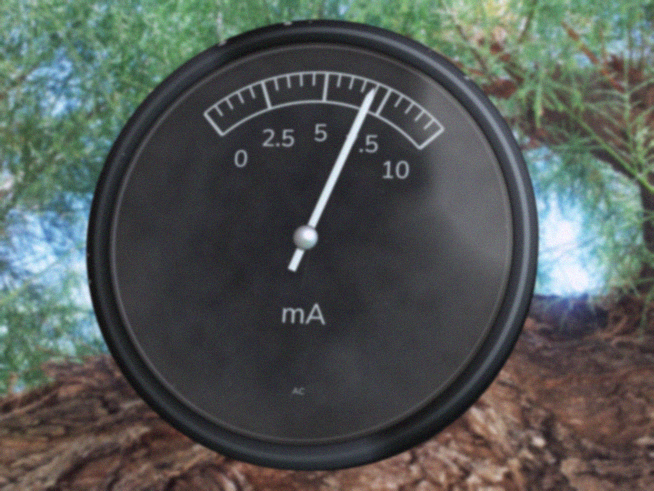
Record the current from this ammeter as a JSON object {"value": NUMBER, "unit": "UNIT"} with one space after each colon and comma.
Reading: {"value": 7, "unit": "mA"}
